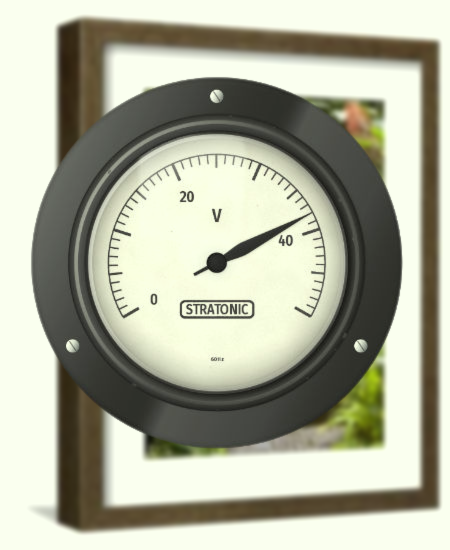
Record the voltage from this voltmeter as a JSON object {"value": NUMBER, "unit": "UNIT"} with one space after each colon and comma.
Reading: {"value": 38, "unit": "V"}
